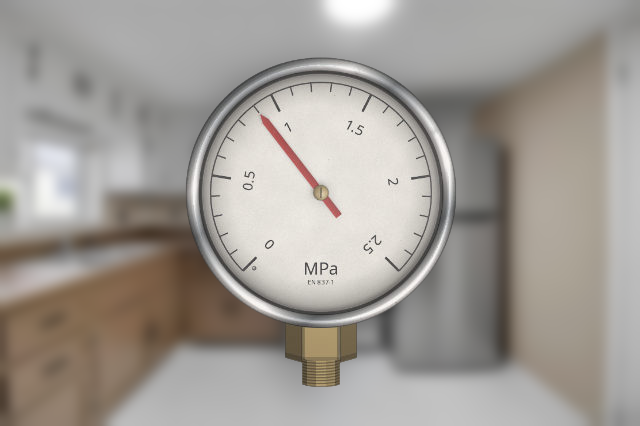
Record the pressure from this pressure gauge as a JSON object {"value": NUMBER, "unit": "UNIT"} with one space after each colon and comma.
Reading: {"value": 0.9, "unit": "MPa"}
